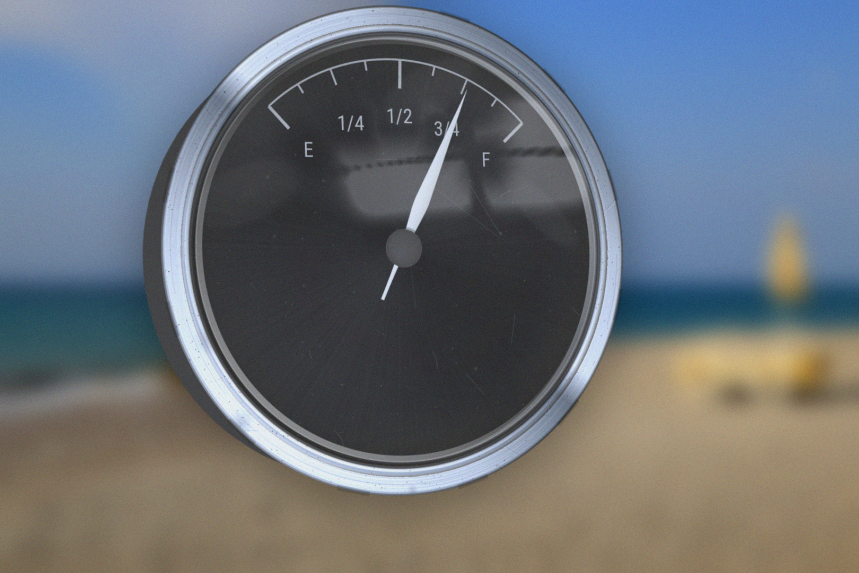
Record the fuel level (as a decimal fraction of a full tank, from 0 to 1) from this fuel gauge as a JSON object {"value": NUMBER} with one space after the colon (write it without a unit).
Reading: {"value": 0.75}
